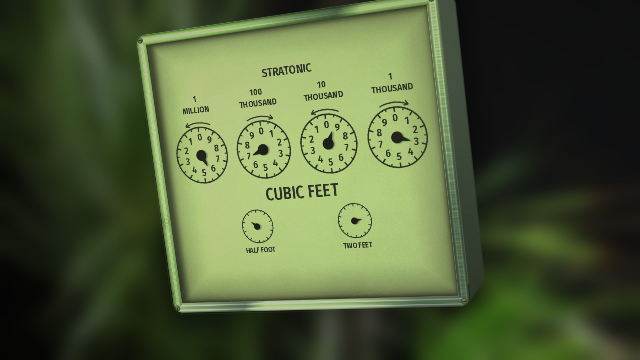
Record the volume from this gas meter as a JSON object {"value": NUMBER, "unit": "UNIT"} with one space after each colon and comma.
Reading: {"value": 569300, "unit": "ft³"}
